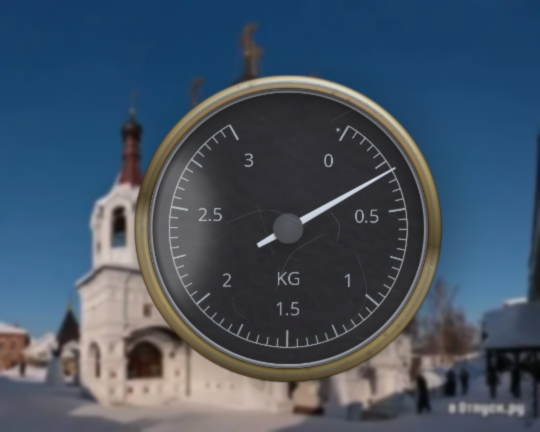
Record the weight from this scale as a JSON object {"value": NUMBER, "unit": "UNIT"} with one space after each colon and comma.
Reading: {"value": 0.3, "unit": "kg"}
